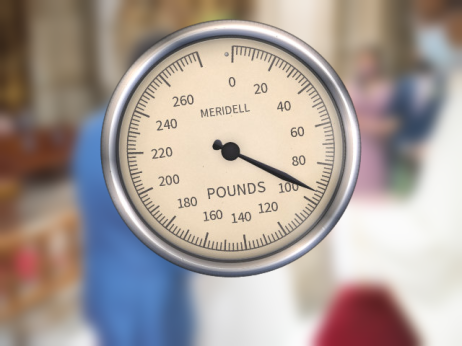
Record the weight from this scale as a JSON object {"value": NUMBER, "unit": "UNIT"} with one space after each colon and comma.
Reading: {"value": 94, "unit": "lb"}
